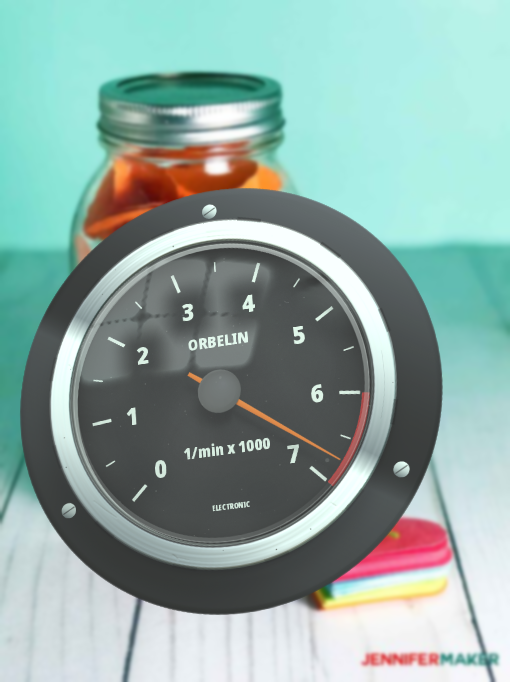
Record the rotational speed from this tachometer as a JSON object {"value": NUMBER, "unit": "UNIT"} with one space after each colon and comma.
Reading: {"value": 6750, "unit": "rpm"}
